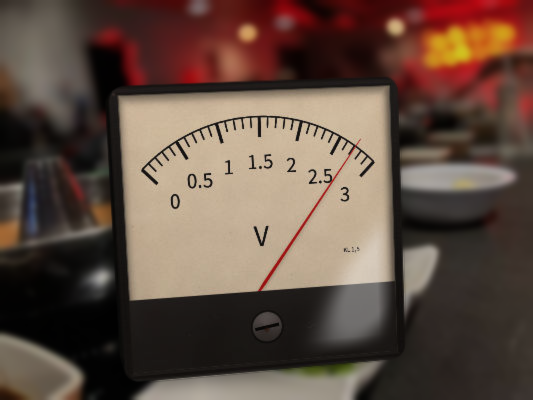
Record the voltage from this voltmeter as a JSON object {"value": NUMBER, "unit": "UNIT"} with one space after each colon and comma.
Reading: {"value": 2.7, "unit": "V"}
